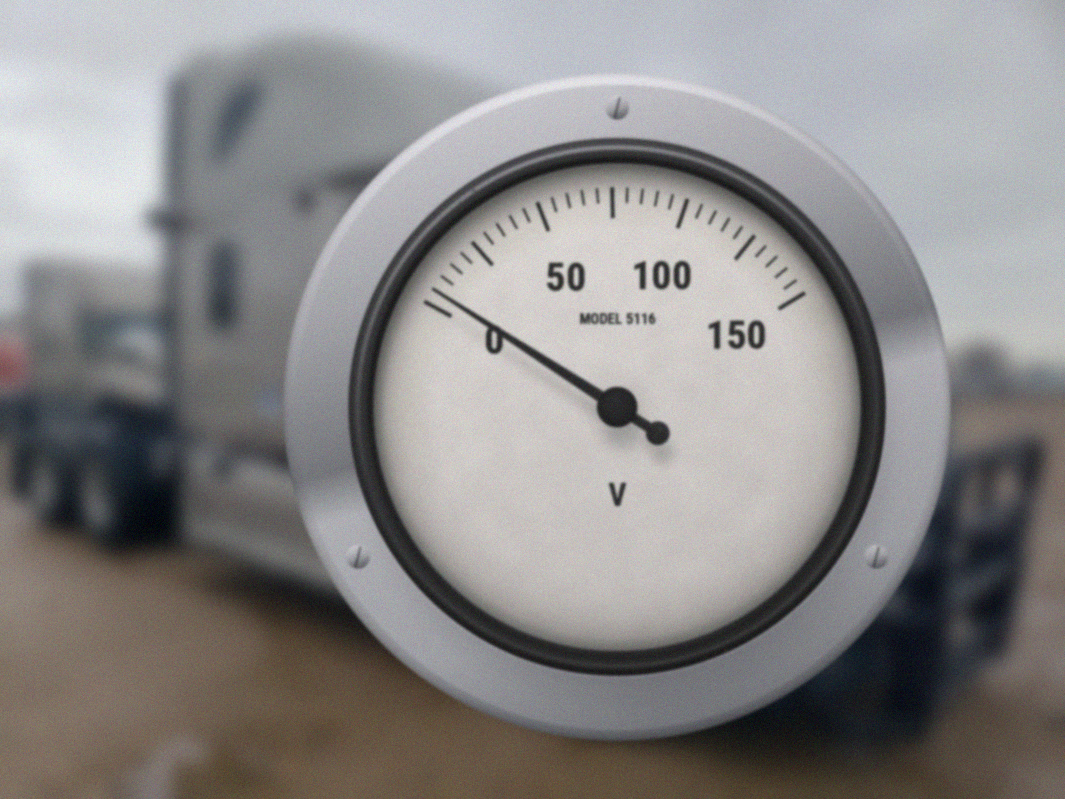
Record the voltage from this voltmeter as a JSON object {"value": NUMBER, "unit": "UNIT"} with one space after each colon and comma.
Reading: {"value": 5, "unit": "V"}
